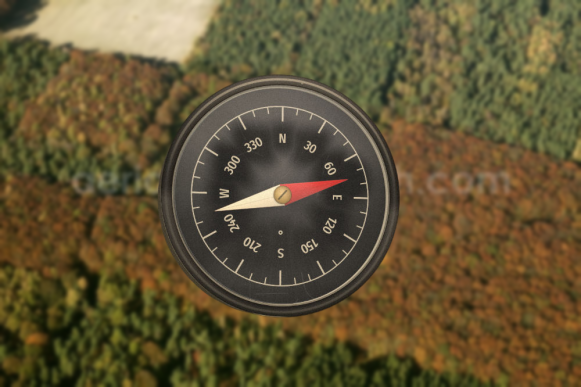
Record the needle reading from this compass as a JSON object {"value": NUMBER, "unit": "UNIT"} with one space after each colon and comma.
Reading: {"value": 75, "unit": "°"}
